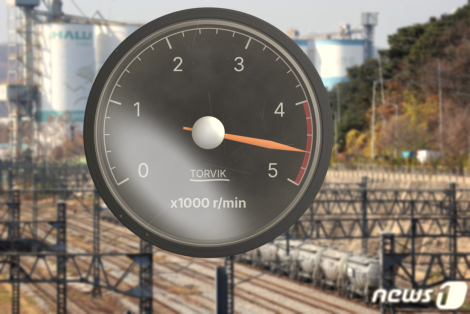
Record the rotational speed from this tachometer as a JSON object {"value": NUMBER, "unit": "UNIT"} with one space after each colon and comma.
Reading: {"value": 4600, "unit": "rpm"}
